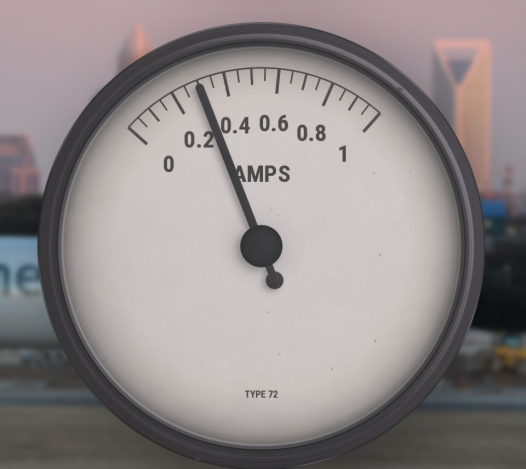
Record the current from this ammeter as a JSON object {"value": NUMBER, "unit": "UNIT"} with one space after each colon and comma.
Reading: {"value": 0.3, "unit": "A"}
